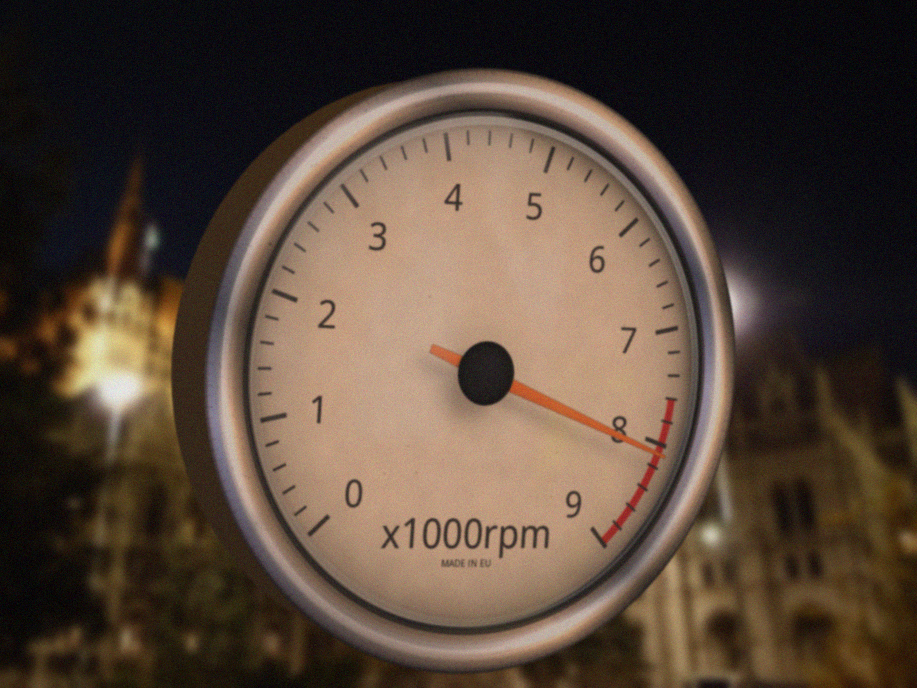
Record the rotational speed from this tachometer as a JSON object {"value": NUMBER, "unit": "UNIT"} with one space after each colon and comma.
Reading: {"value": 8100, "unit": "rpm"}
